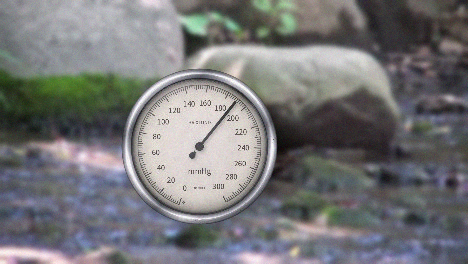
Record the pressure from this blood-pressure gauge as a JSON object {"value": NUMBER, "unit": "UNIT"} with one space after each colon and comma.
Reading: {"value": 190, "unit": "mmHg"}
